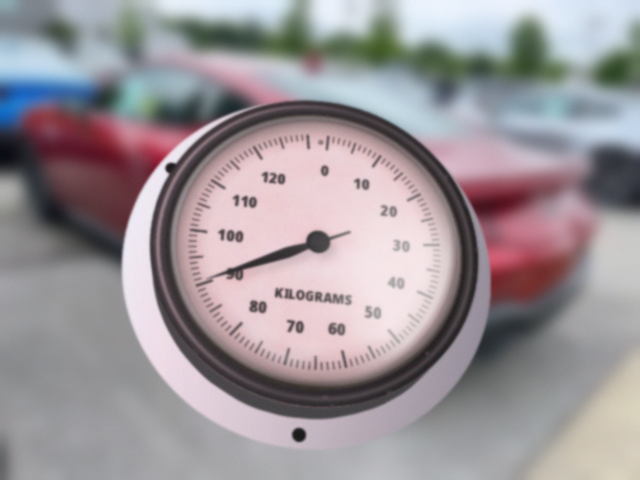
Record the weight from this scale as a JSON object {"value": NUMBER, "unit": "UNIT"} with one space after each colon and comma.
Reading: {"value": 90, "unit": "kg"}
